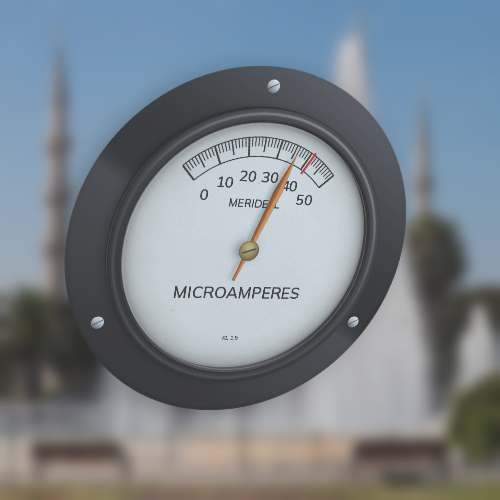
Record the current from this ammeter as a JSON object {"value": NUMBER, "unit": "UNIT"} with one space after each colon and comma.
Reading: {"value": 35, "unit": "µA"}
